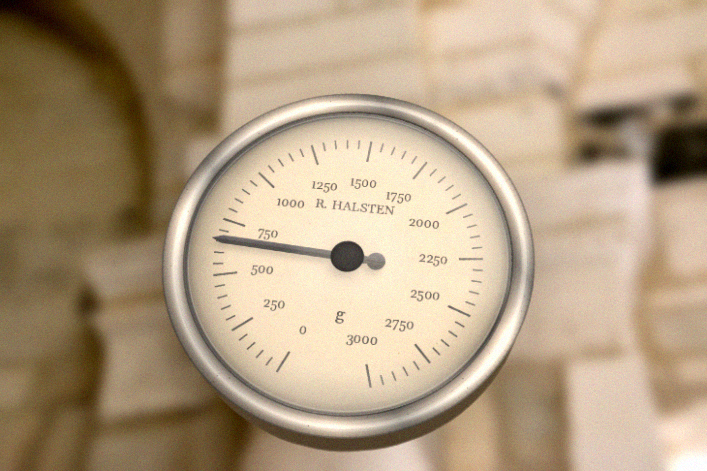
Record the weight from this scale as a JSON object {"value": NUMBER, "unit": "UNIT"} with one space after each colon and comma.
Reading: {"value": 650, "unit": "g"}
